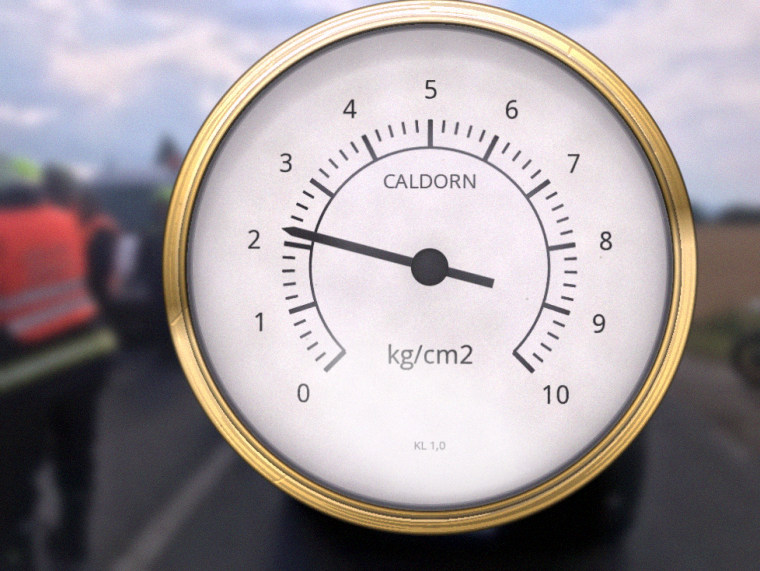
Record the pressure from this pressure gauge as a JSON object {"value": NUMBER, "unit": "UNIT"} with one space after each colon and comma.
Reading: {"value": 2.2, "unit": "kg/cm²"}
